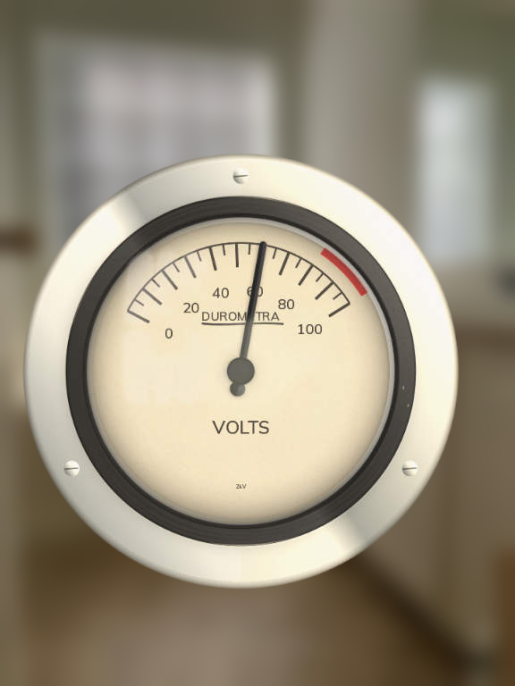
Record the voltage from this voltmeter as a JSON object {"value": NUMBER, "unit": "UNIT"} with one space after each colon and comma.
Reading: {"value": 60, "unit": "V"}
